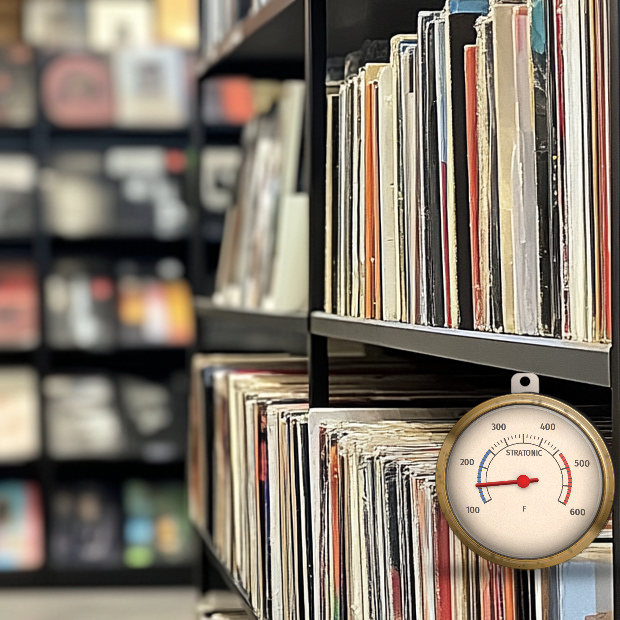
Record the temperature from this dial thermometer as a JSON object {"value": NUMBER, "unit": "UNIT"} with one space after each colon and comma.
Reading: {"value": 150, "unit": "°F"}
